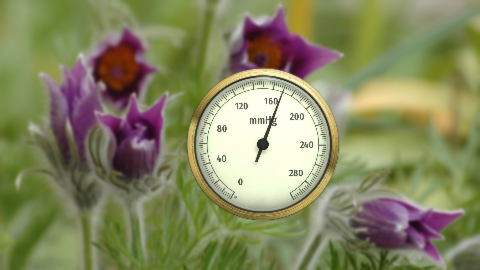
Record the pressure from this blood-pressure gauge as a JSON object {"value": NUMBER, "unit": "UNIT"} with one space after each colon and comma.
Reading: {"value": 170, "unit": "mmHg"}
